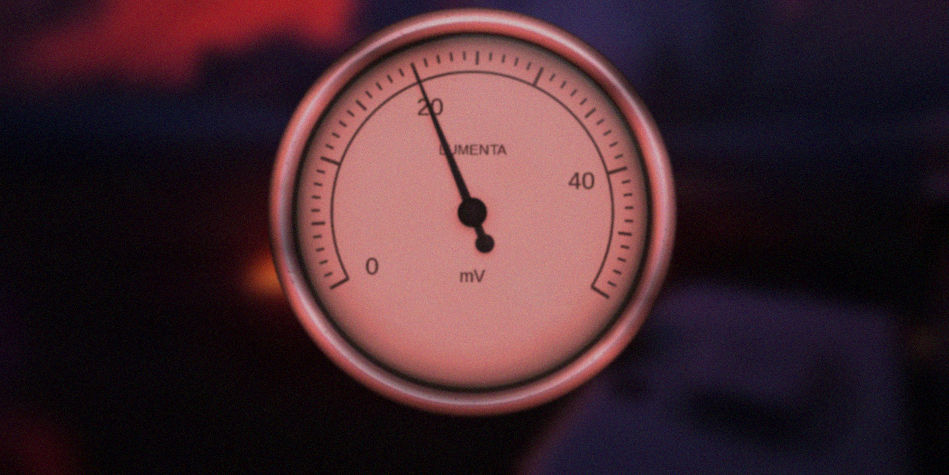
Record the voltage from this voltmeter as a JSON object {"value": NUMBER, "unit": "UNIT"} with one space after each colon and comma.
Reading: {"value": 20, "unit": "mV"}
